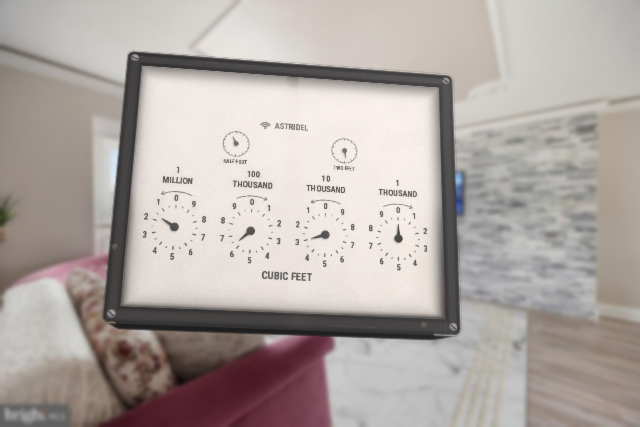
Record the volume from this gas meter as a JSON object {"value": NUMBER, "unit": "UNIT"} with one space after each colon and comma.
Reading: {"value": 163000, "unit": "ft³"}
